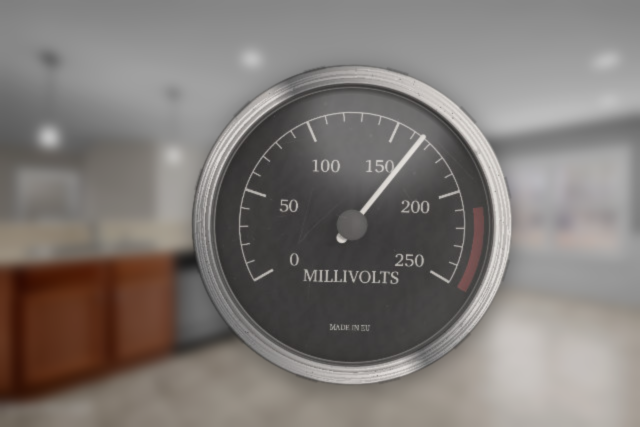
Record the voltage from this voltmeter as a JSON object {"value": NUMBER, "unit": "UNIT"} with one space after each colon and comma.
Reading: {"value": 165, "unit": "mV"}
